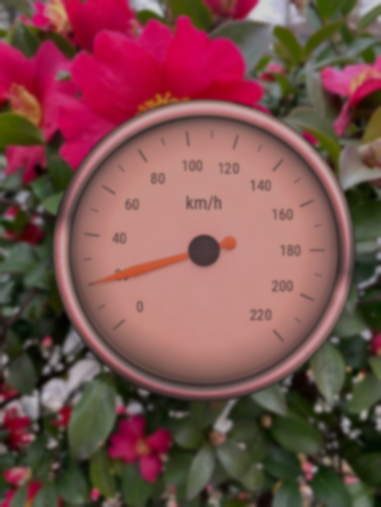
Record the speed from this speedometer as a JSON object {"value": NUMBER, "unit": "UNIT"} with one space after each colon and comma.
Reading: {"value": 20, "unit": "km/h"}
